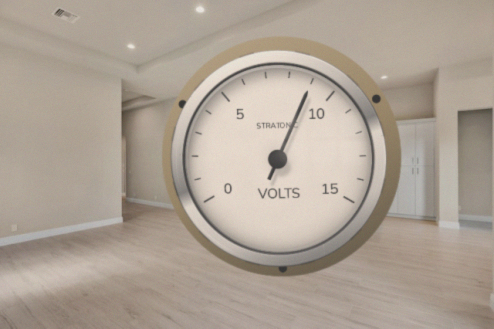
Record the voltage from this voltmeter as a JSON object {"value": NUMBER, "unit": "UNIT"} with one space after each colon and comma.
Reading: {"value": 9, "unit": "V"}
